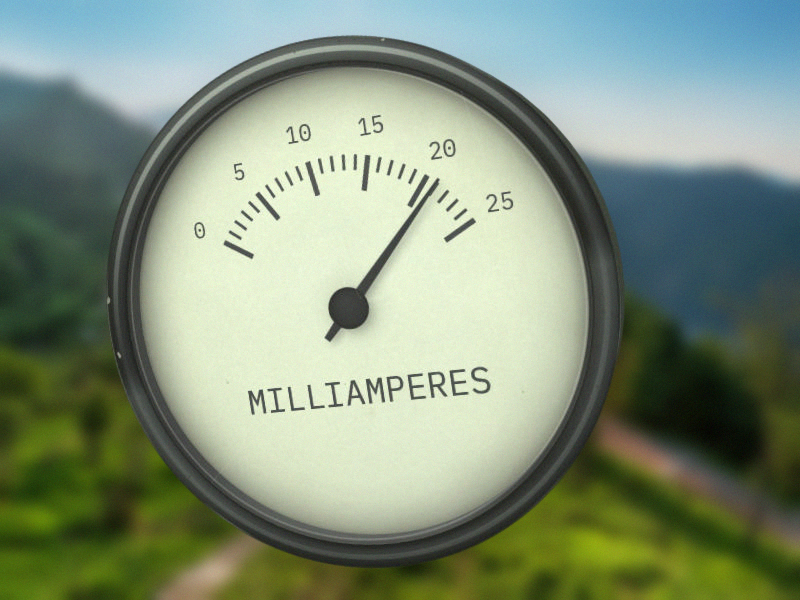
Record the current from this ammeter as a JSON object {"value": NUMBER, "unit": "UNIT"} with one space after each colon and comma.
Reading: {"value": 21, "unit": "mA"}
